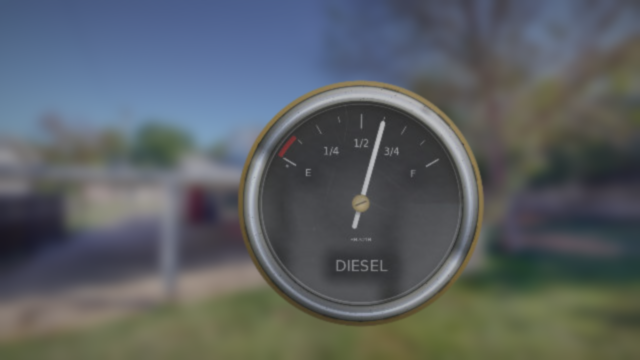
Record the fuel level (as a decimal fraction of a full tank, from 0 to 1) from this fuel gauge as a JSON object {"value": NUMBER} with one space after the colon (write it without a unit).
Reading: {"value": 0.625}
